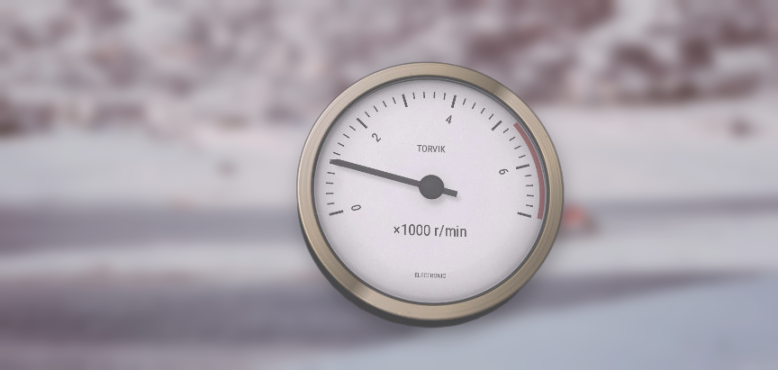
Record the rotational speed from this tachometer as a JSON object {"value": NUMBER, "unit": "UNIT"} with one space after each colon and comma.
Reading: {"value": 1000, "unit": "rpm"}
